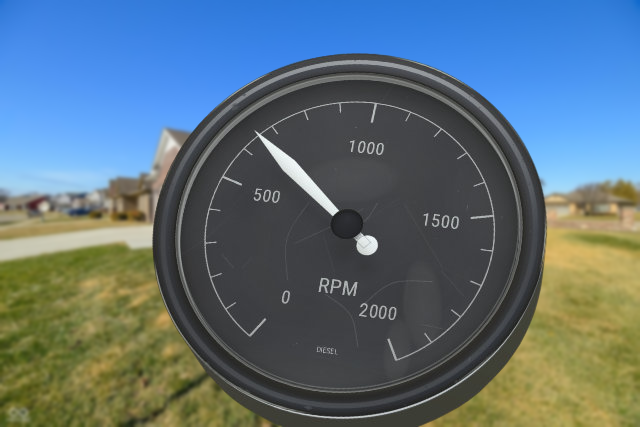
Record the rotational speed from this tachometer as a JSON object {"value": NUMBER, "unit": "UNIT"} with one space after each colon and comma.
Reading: {"value": 650, "unit": "rpm"}
